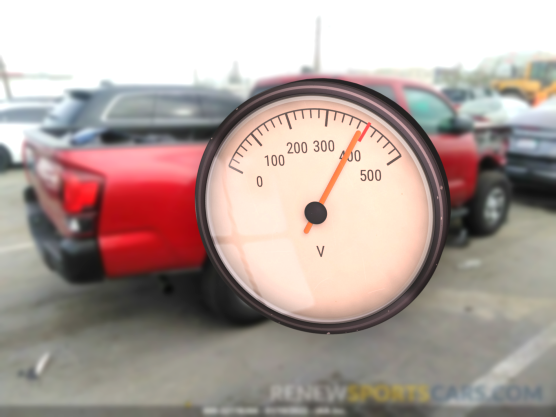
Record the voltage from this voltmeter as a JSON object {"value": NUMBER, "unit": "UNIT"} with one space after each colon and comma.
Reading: {"value": 390, "unit": "V"}
